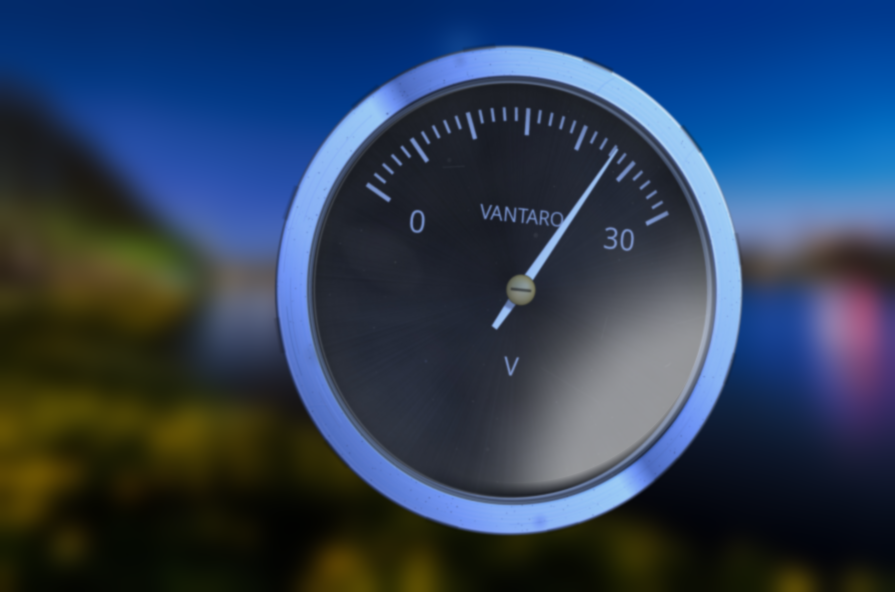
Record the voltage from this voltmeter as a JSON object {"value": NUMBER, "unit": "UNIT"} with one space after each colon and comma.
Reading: {"value": 23, "unit": "V"}
